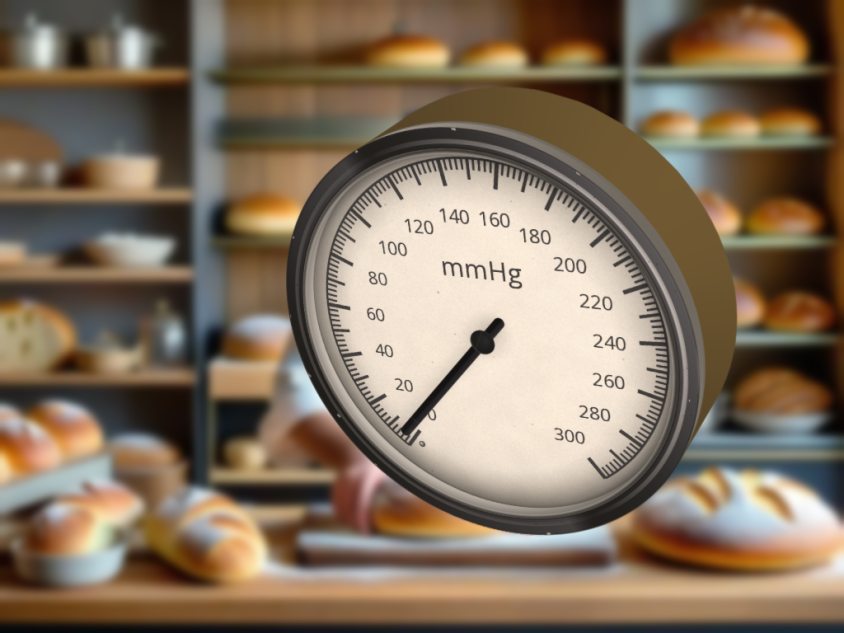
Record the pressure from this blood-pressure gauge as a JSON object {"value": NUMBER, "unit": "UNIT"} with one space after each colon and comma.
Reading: {"value": 4, "unit": "mmHg"}
